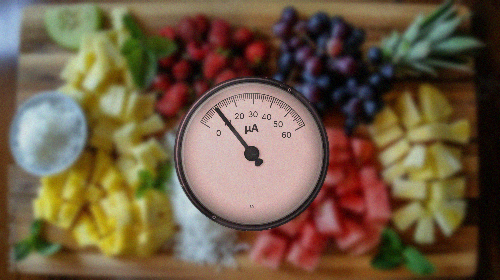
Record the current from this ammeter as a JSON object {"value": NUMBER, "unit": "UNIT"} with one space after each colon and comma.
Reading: {"value": 10, "unit": "µA"}
